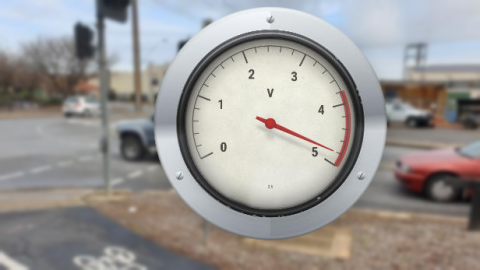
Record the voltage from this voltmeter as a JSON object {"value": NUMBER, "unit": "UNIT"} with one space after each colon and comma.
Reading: {"value": 4.8, "unit": "V"}
